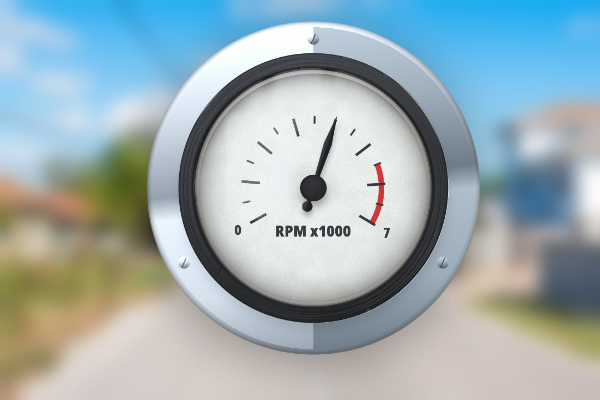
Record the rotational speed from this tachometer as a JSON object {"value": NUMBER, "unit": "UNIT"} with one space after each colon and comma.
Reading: {"value": 4000, "unit": "rpm"}
